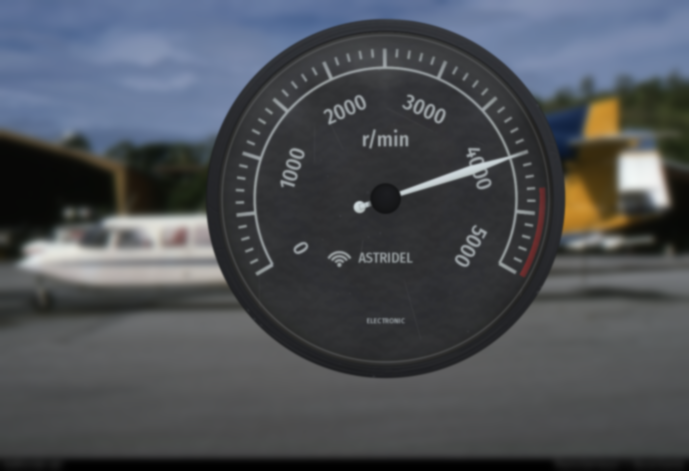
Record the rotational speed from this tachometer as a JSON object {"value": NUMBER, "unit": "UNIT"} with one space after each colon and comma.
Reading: {"value": 4000, "unit": "rpm"}
